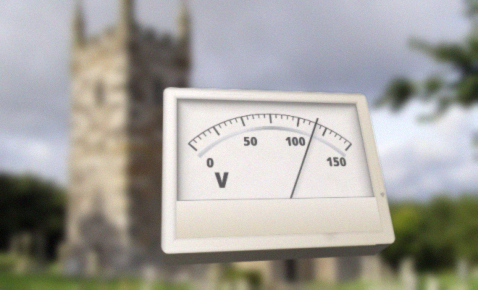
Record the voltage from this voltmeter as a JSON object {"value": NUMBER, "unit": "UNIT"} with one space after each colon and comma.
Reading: {"value": 115, "unit": "V"}
